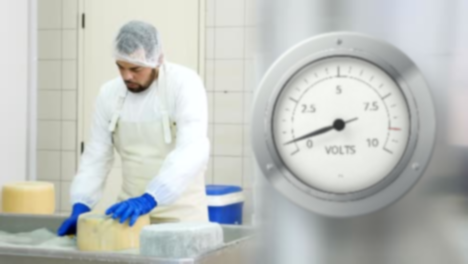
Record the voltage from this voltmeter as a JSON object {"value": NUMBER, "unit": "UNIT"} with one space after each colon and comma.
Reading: {"value": 0.5, "unit": "V"}
